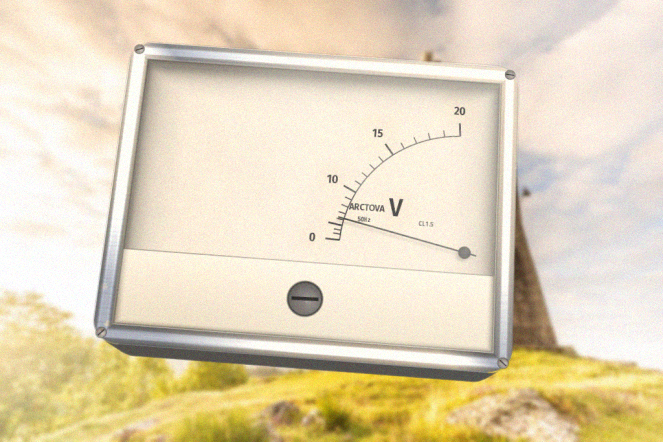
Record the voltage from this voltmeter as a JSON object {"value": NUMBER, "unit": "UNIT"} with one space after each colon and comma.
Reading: {"value": 6, "unit": "V"}
